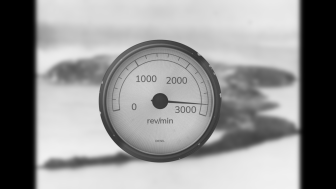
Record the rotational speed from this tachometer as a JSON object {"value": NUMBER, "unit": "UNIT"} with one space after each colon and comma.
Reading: {"value": 2800, "unit": "rpm"}
